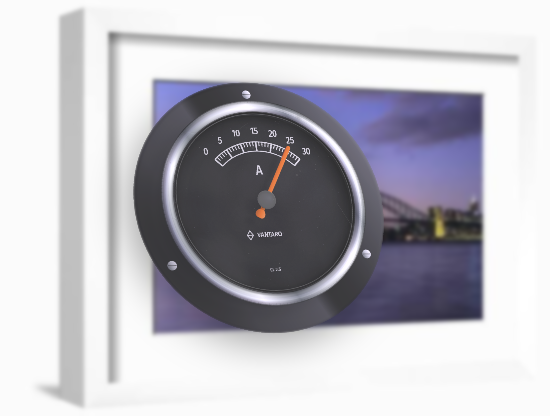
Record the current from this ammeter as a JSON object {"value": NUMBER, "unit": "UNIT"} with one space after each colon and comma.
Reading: {"value": 25, "unit": "A"}
